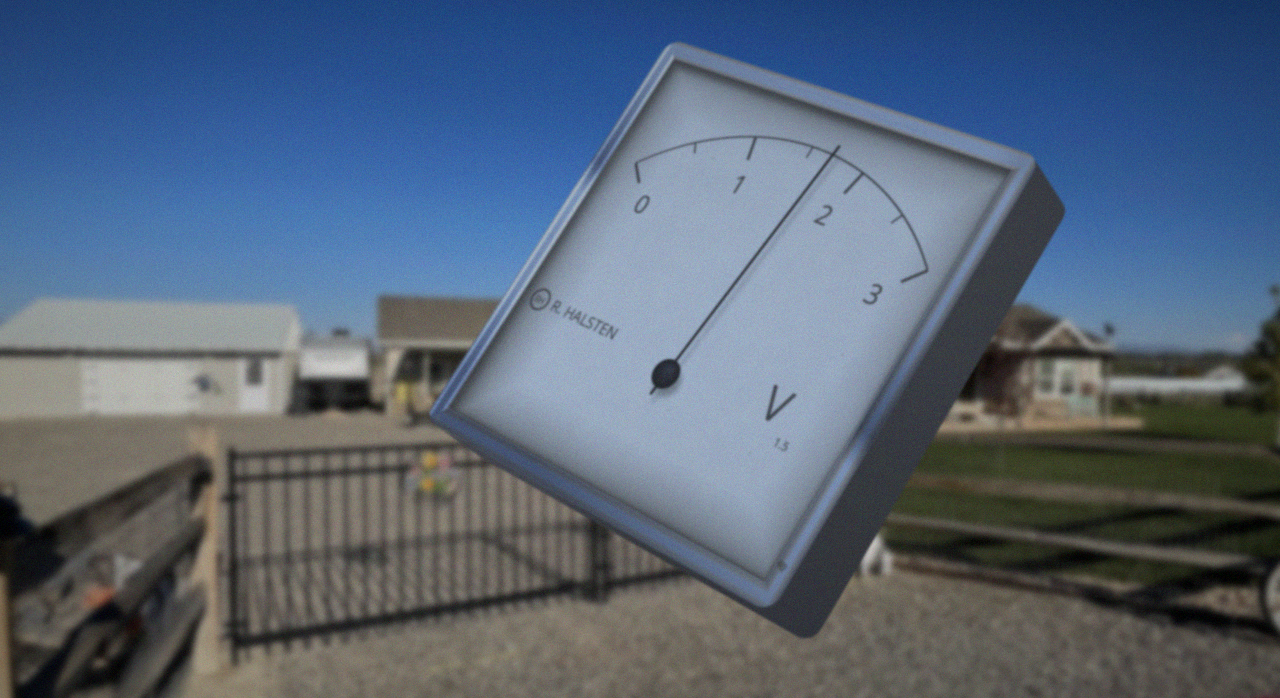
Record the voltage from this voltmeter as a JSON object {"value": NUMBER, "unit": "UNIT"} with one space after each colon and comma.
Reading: {"value": 1.75, "unit": "V"}
